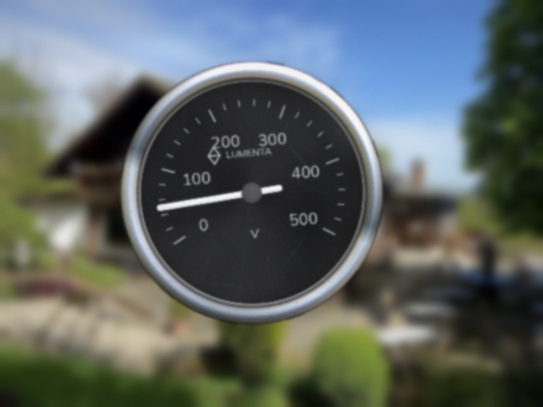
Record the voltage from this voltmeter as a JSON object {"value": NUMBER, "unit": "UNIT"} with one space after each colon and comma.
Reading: {"value": 50, "unit": "V"}
